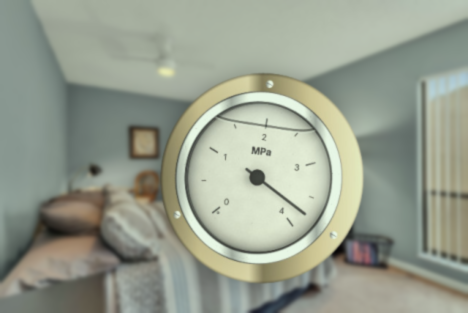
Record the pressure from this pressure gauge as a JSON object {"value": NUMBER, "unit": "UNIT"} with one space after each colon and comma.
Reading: {"value": 3.75, "unit": "MPa"}
